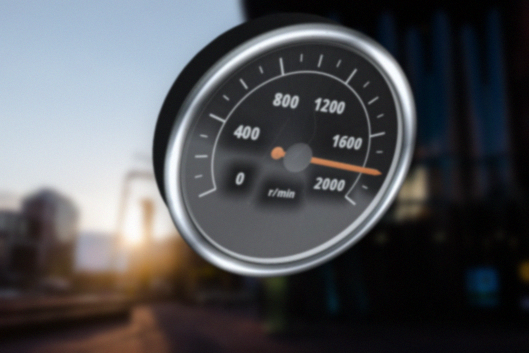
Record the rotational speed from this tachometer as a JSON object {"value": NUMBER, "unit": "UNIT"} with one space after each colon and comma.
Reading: {"value": 1800, "unit": "rpm"}
